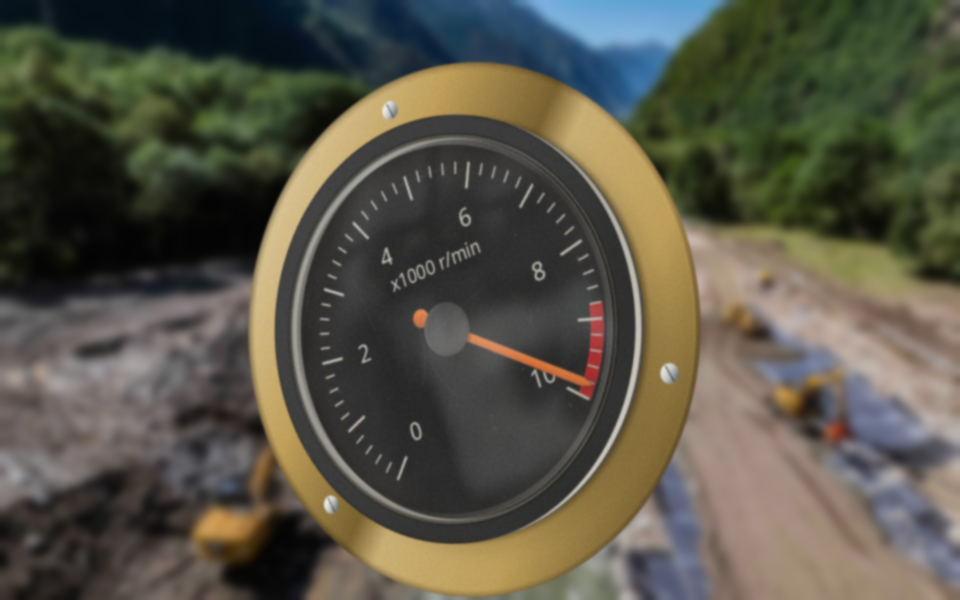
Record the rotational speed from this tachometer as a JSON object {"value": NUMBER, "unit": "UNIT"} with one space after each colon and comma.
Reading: {"value": 9800, "unit": "rpm"}
